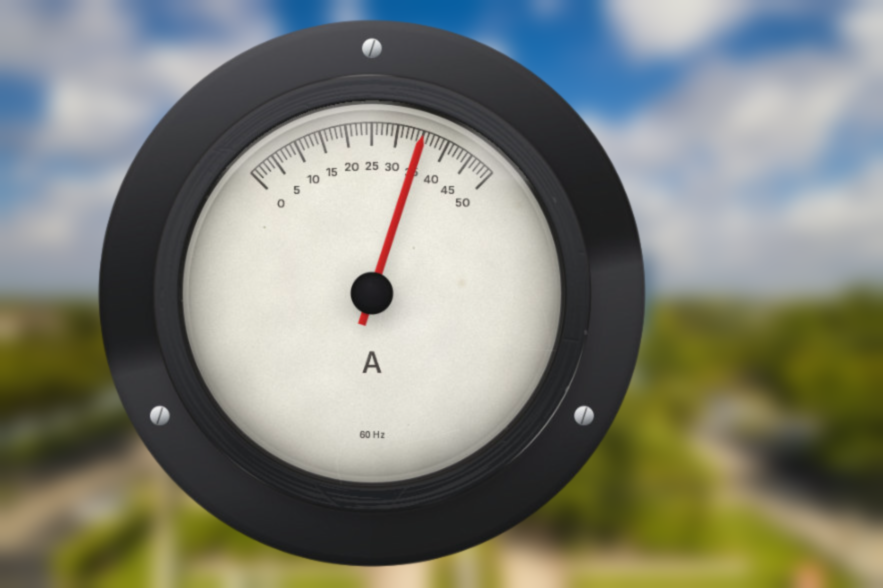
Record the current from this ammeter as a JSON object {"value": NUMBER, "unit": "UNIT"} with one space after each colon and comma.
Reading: {"value": 35, "unit": "A"}
